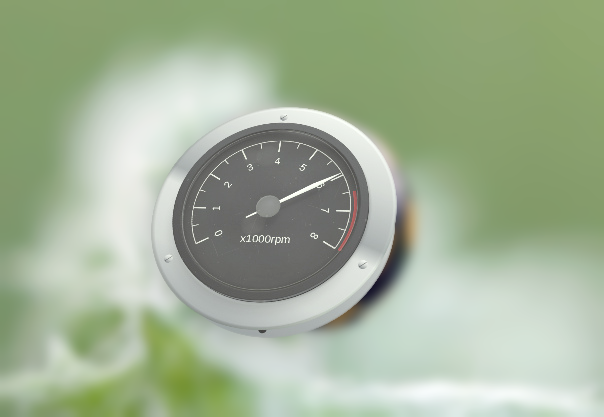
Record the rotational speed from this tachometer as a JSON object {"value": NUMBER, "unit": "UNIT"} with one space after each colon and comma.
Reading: {"value": 6000, "unit": "rpm"}
